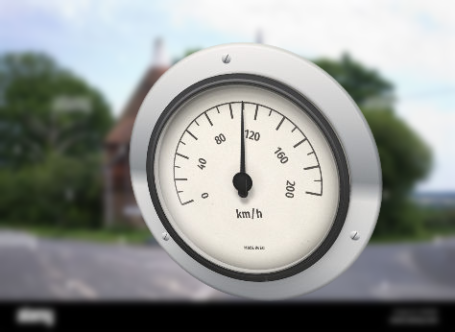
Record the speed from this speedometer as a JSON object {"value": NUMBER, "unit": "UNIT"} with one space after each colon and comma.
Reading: {"value": 110, "unit": "km/h"}
